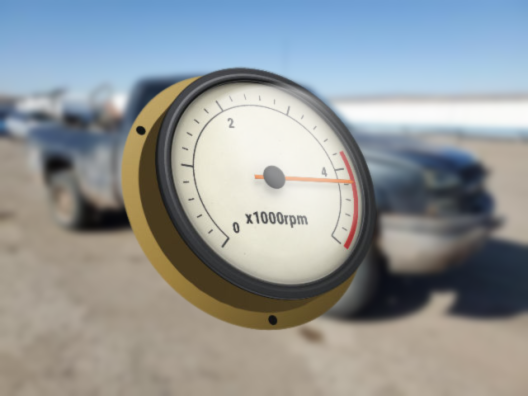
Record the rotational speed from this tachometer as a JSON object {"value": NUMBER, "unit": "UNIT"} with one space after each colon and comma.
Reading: {"value": 4200, "unit": "rpm"}
